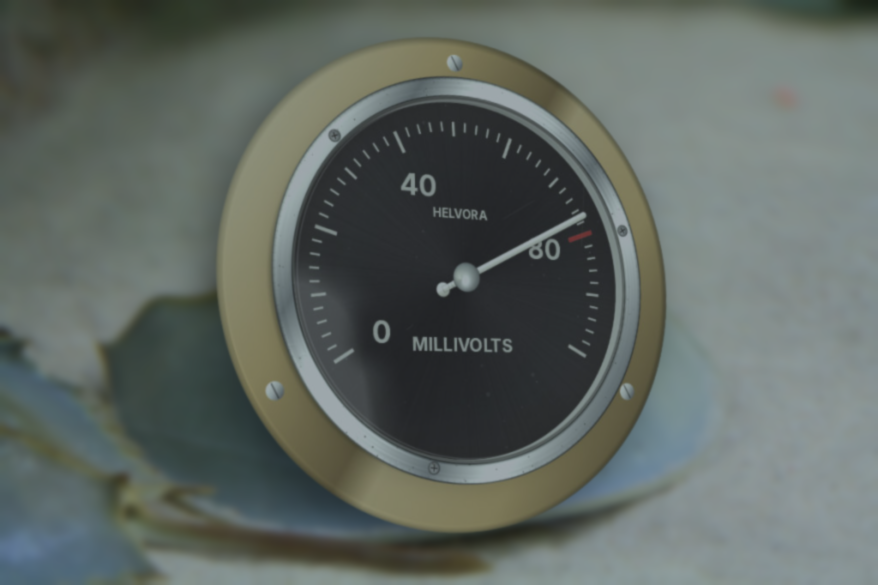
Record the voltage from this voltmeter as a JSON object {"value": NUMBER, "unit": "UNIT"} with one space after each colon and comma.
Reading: {"value": 77, "unit": "mV"}
